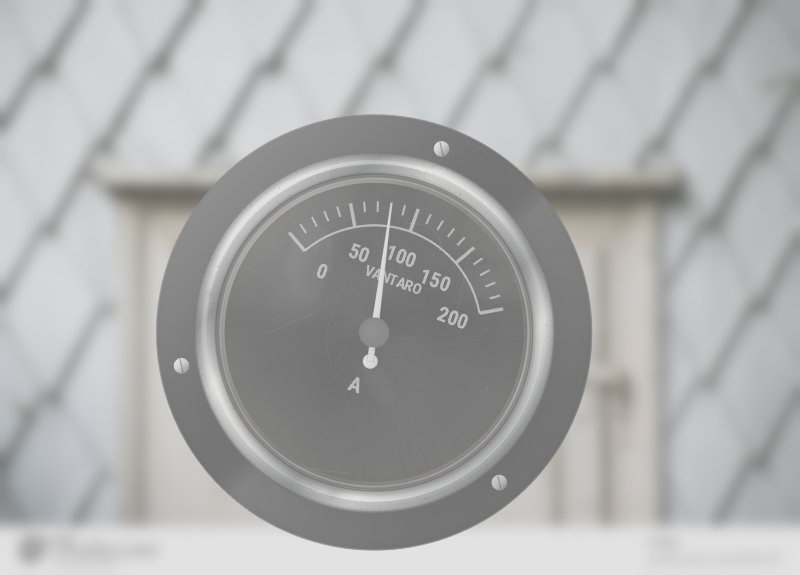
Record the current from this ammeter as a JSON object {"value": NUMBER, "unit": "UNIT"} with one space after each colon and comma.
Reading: {"value": 80, "unit": "A"}
